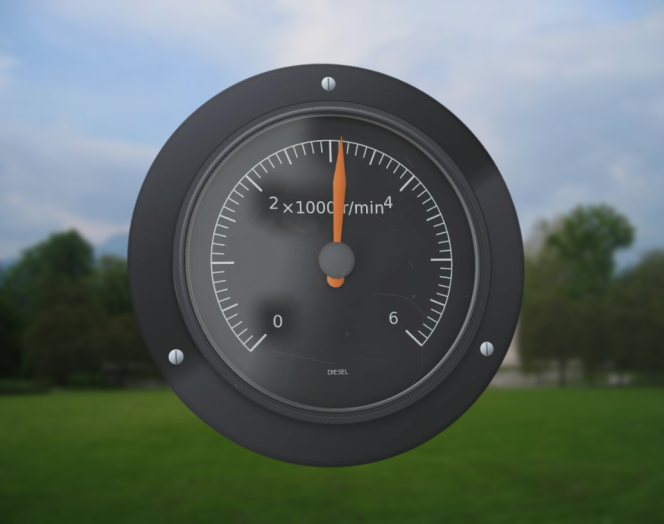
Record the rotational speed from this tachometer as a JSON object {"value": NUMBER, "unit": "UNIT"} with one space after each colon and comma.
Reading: {"value": 3100, "unit": "rpm"}
